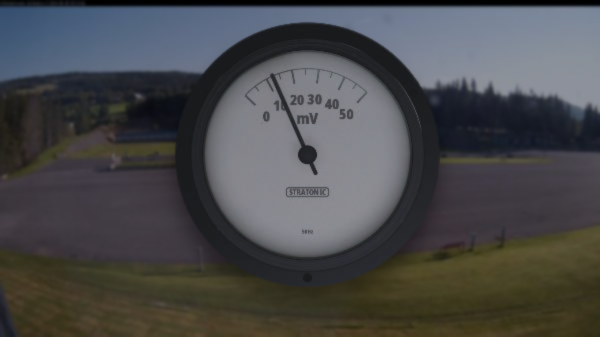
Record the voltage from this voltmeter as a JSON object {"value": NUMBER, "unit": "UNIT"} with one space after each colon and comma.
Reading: {"value": 12.5, "unit": "mV"}
